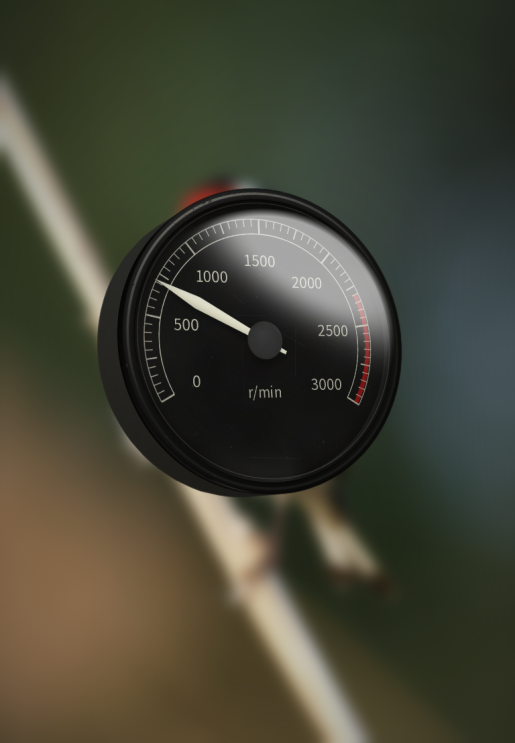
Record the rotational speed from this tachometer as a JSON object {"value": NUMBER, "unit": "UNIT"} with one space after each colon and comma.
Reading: {"value": 700, "unit": "rpm"}
